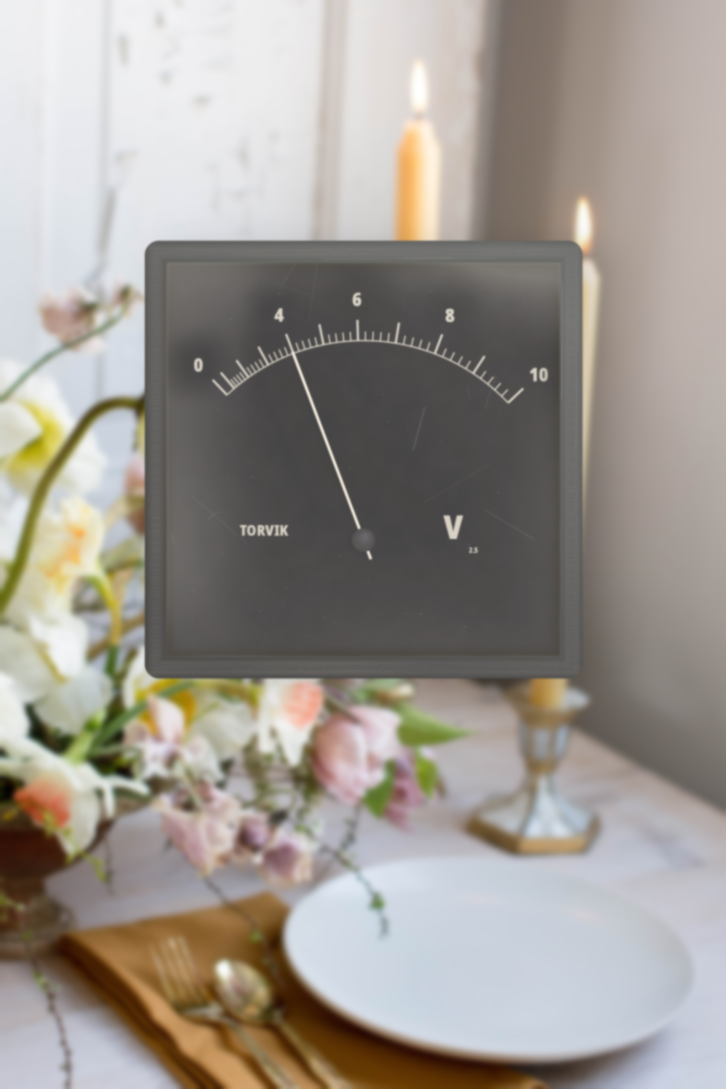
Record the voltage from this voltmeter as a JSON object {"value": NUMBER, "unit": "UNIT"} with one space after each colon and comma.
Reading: {"value": 4, "unit": "V"}
